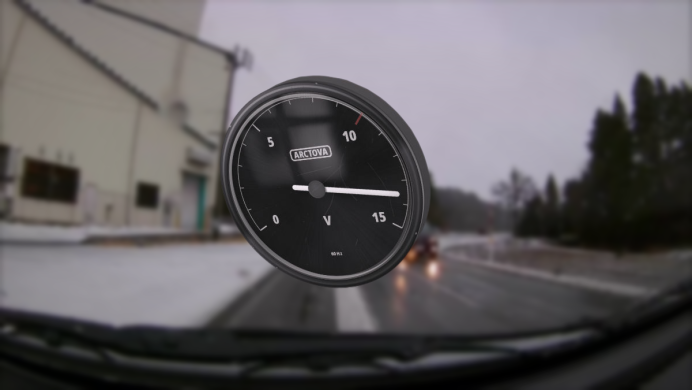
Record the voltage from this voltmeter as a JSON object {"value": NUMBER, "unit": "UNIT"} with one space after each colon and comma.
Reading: {"value": 13.5, "unit": "V"}
